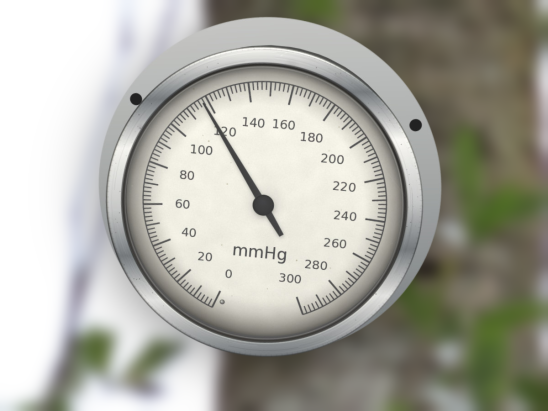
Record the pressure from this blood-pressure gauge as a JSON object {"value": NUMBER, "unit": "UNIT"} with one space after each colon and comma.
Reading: {"value": 118, "unit": "mmHg"}
